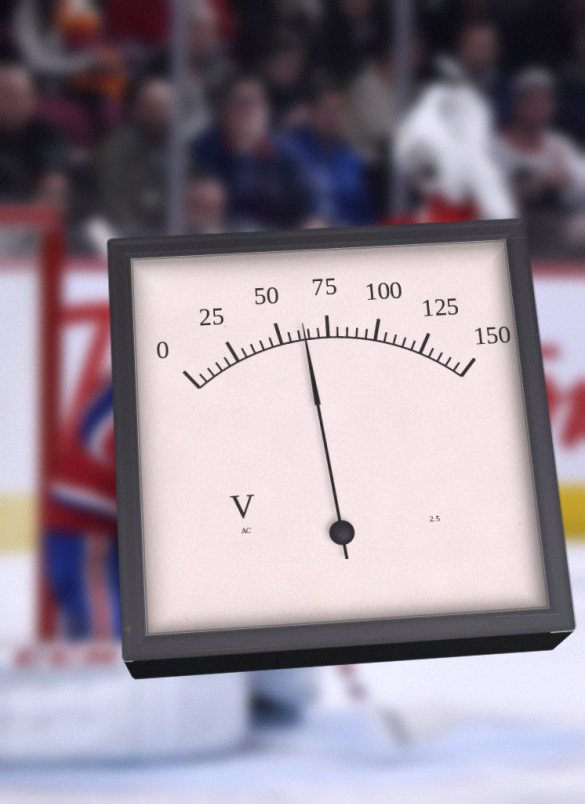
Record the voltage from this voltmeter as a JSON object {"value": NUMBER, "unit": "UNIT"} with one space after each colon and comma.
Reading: {"value": 62.5, "unit": "V"}
